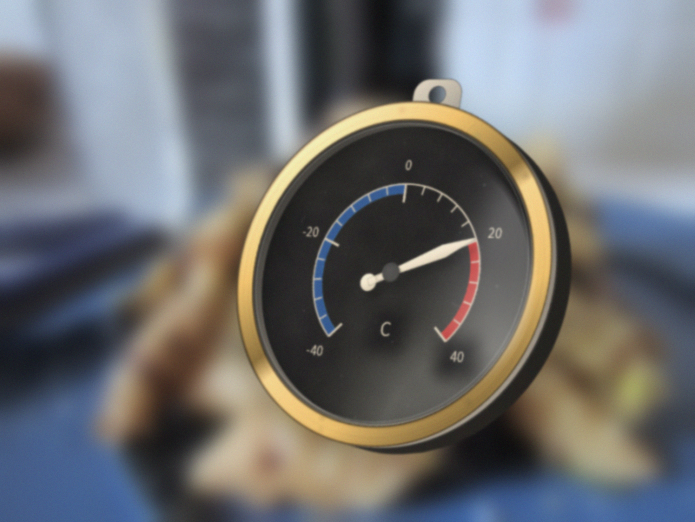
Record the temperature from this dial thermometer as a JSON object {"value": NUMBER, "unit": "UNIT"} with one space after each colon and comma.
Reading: {"value": 20, "unit": "°C"}
